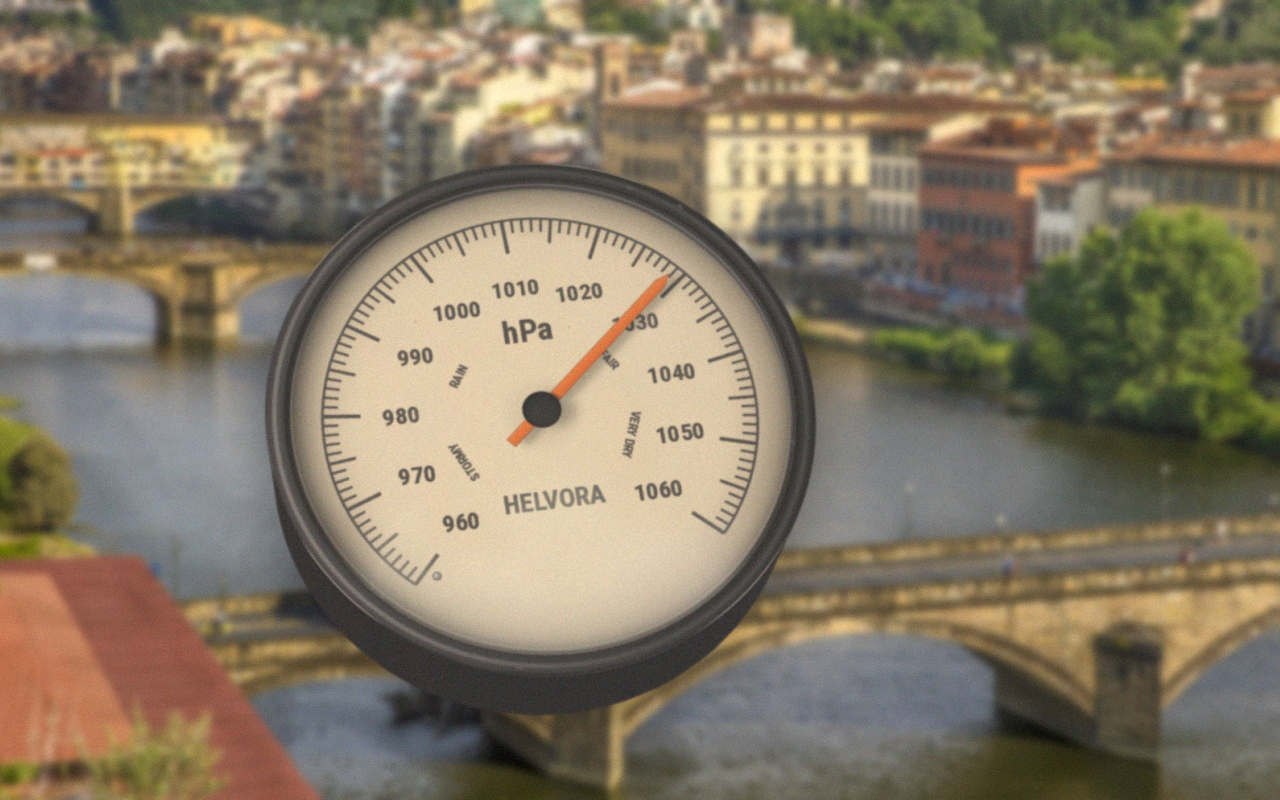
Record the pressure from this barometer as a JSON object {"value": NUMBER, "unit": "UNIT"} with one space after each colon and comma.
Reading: {"value": 1029, "unit": "hPa"}
